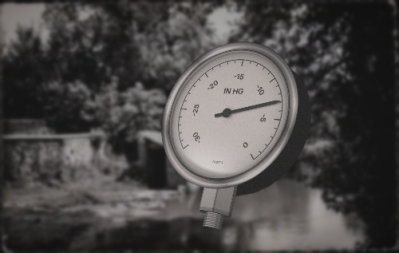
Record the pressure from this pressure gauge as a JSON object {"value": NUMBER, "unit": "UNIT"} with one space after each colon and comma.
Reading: {"value": -7, "unit": "inHg"}
